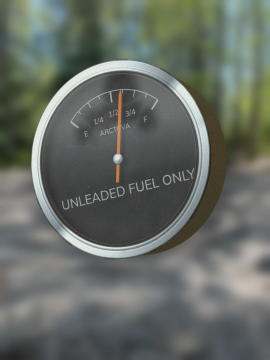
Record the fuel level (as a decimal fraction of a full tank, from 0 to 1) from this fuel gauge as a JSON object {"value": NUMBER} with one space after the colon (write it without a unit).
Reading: {"value": 0.625}
